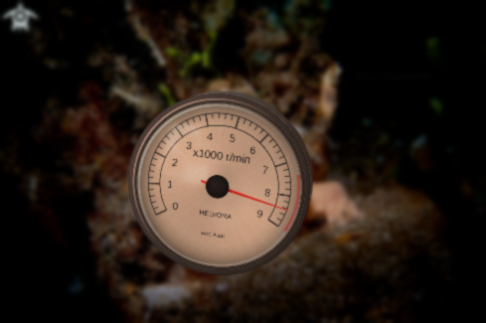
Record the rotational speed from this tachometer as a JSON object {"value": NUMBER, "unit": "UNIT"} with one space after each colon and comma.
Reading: {"value": 8400, "unit": "rpm"}
